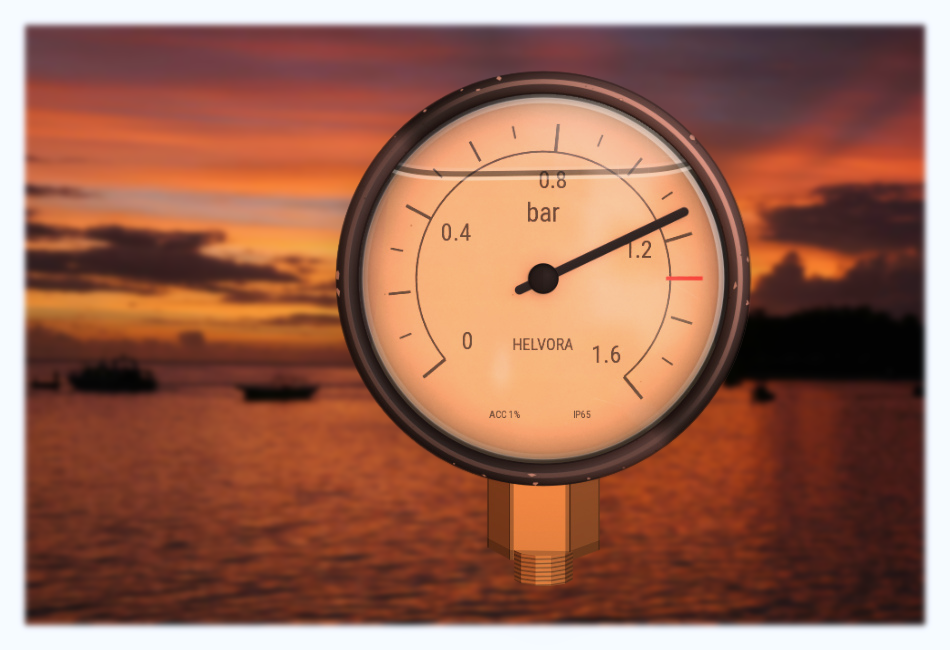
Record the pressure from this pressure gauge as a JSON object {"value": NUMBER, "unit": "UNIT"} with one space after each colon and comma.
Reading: {"value": 1.15, "unit": "bar"}
